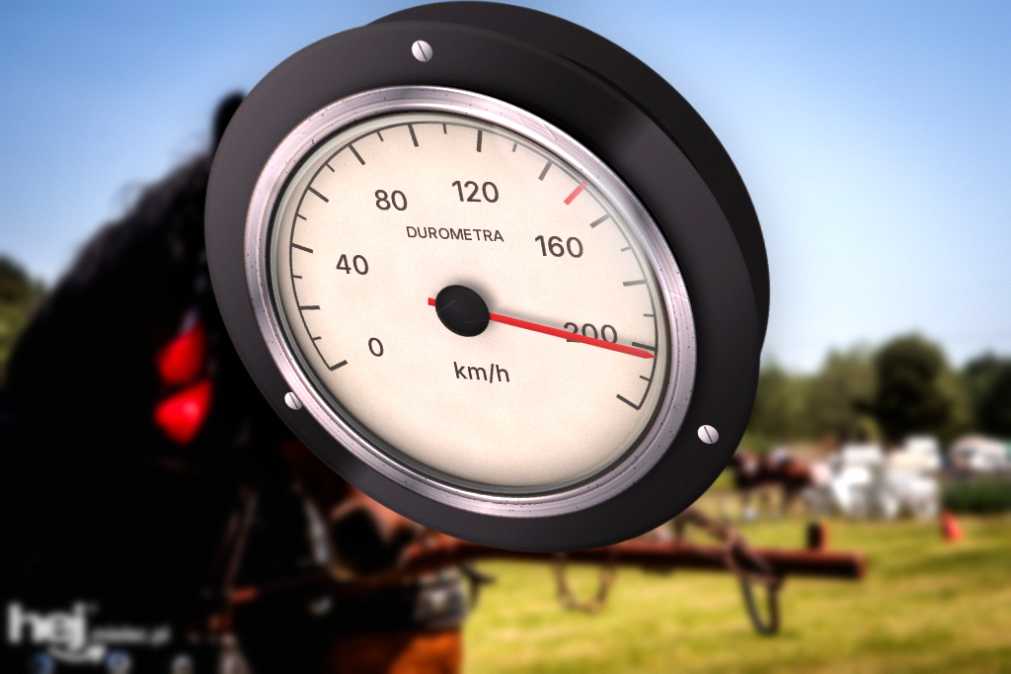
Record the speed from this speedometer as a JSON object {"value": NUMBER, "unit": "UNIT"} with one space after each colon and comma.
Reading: {"value": 200, "unit": "km/h"}
